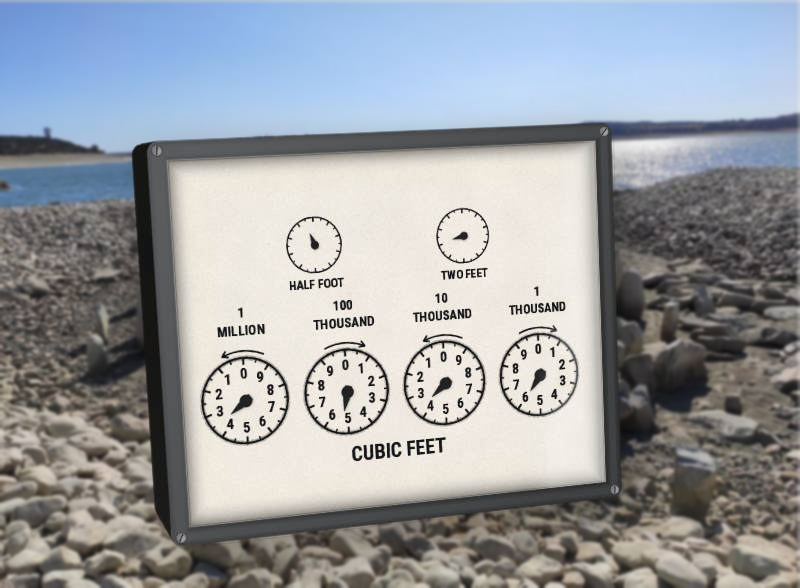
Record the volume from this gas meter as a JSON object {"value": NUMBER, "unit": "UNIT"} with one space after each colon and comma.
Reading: {"value": 353600, "unit": "ft³"}
